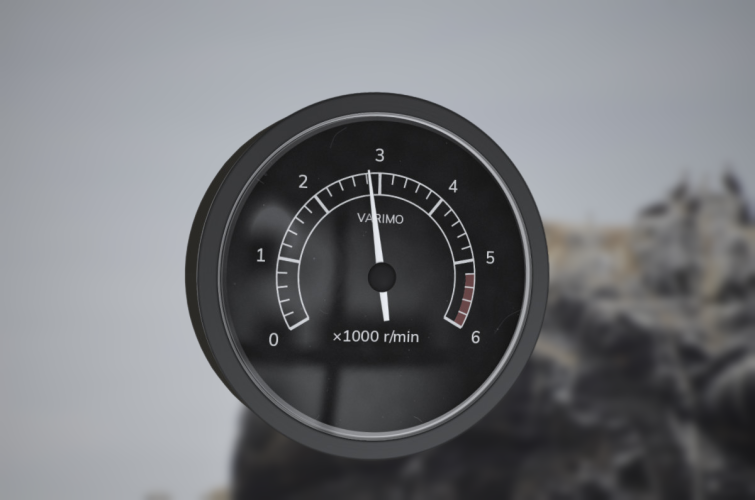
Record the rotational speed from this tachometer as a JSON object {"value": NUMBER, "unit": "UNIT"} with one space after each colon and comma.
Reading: {"value": 2800, "unit": "rpm"}
